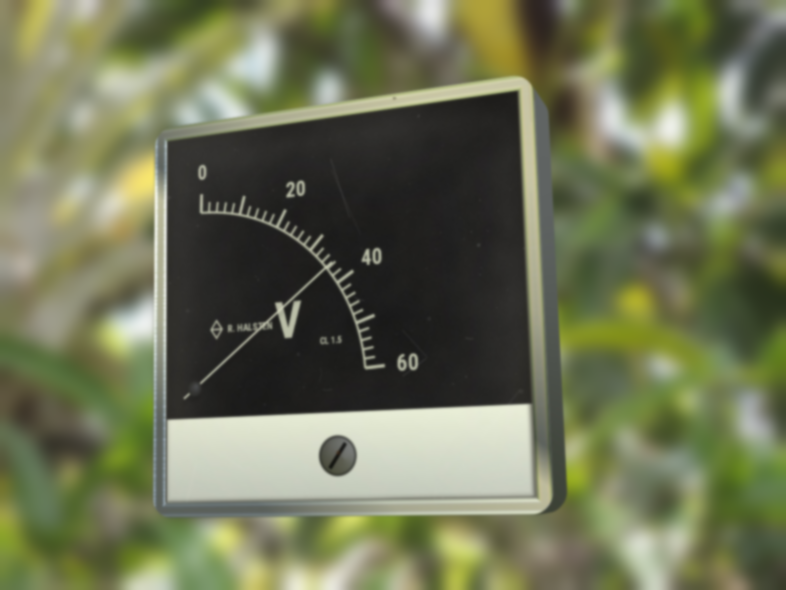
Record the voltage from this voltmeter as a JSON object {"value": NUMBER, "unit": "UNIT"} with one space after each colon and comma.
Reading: {"value": 36, "unit": "V"}
